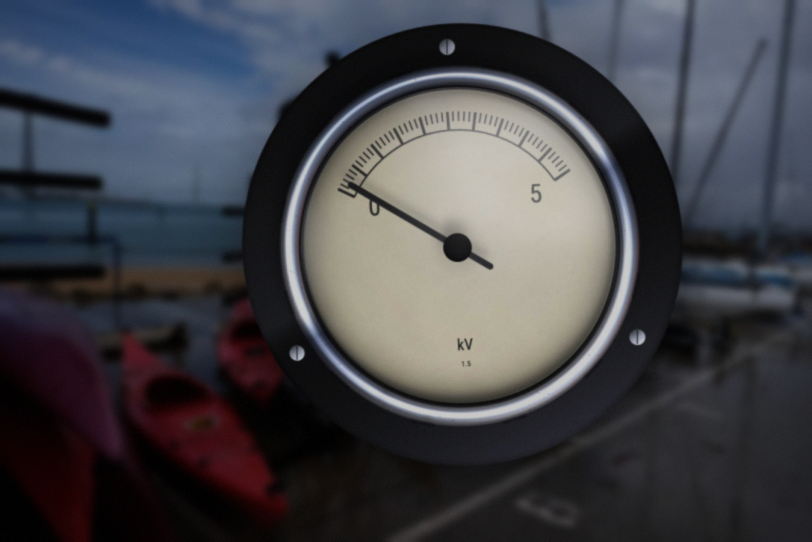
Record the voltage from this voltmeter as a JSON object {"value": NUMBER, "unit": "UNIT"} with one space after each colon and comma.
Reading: {"value": 0.2, "unit": "kV"}
